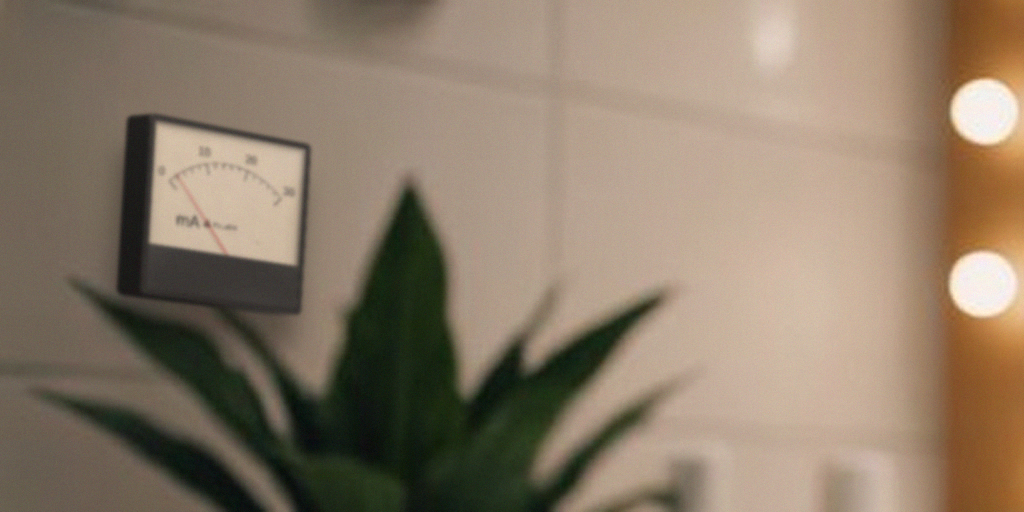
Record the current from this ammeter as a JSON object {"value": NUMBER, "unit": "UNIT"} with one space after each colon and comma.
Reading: {"value": 2, "unit": "mA"}
